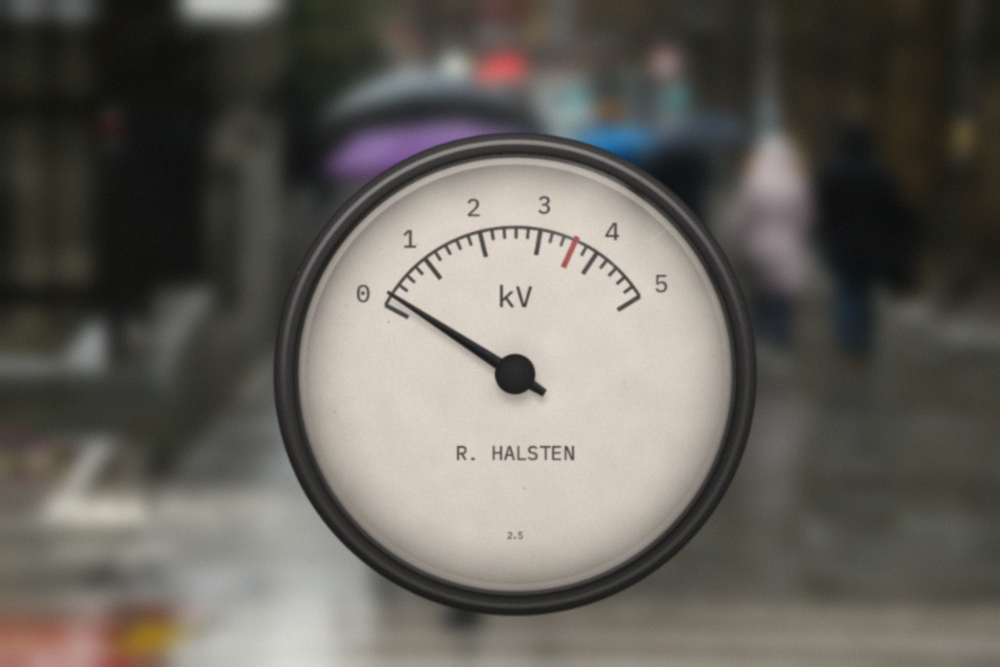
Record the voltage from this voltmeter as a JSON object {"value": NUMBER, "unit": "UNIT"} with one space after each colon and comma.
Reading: {"value": 0.2, "unit": "kV"}
